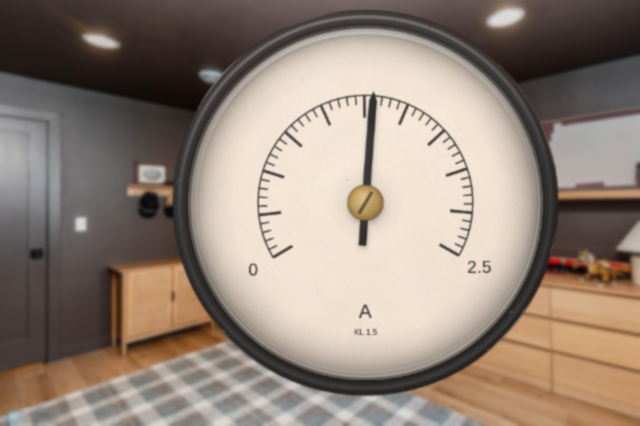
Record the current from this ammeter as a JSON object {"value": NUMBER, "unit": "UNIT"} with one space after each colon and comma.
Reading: {"value": 1.3, "unit": "A"}
